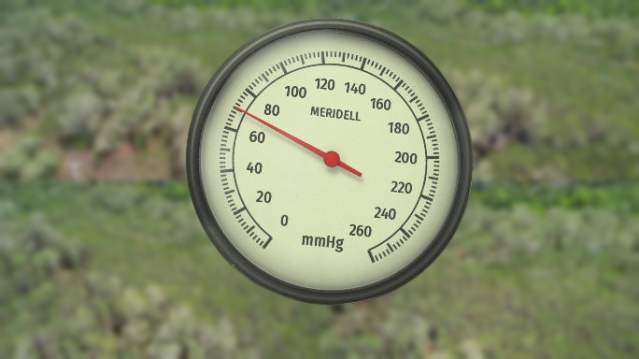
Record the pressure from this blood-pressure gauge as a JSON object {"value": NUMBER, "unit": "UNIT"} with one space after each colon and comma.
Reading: {"value": 70, "unit": "mmHg"}
